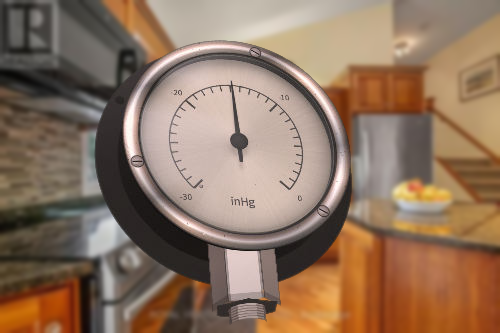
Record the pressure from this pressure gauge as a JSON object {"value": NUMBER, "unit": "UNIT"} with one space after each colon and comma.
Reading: {"value": -15, "unit": "inHg"}
